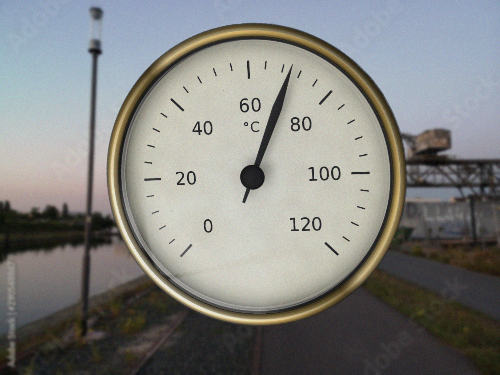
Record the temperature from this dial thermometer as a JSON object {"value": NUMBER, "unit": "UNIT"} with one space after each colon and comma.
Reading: {"value": 70, "unit": "°C"}
